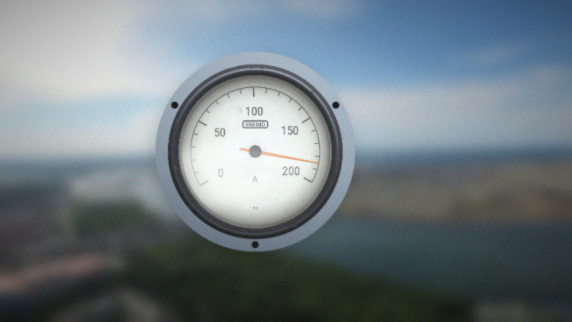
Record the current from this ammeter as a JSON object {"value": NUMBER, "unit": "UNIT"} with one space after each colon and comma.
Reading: {"value": 185, "unit": "A"}
